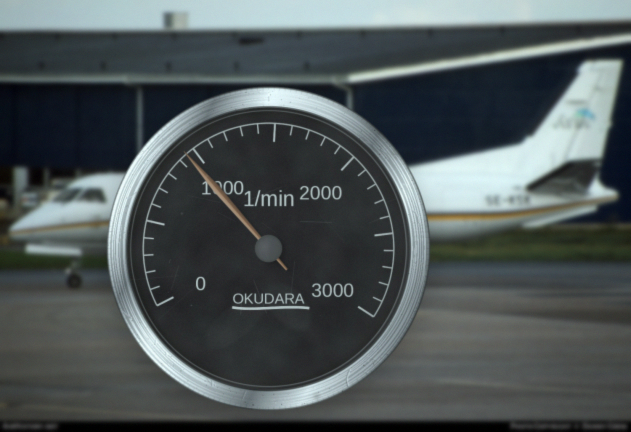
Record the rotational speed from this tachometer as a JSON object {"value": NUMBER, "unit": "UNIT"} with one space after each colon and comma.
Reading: {"value": 950, "unit": "rpm"}
